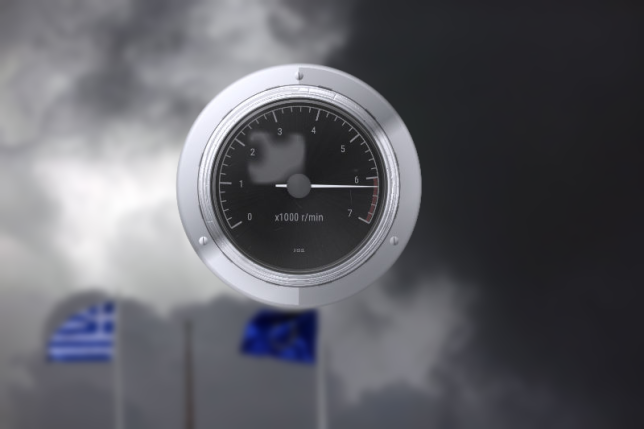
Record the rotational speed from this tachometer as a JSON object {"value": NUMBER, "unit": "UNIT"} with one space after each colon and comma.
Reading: {"value": 6200, "unit": "rpm"}
